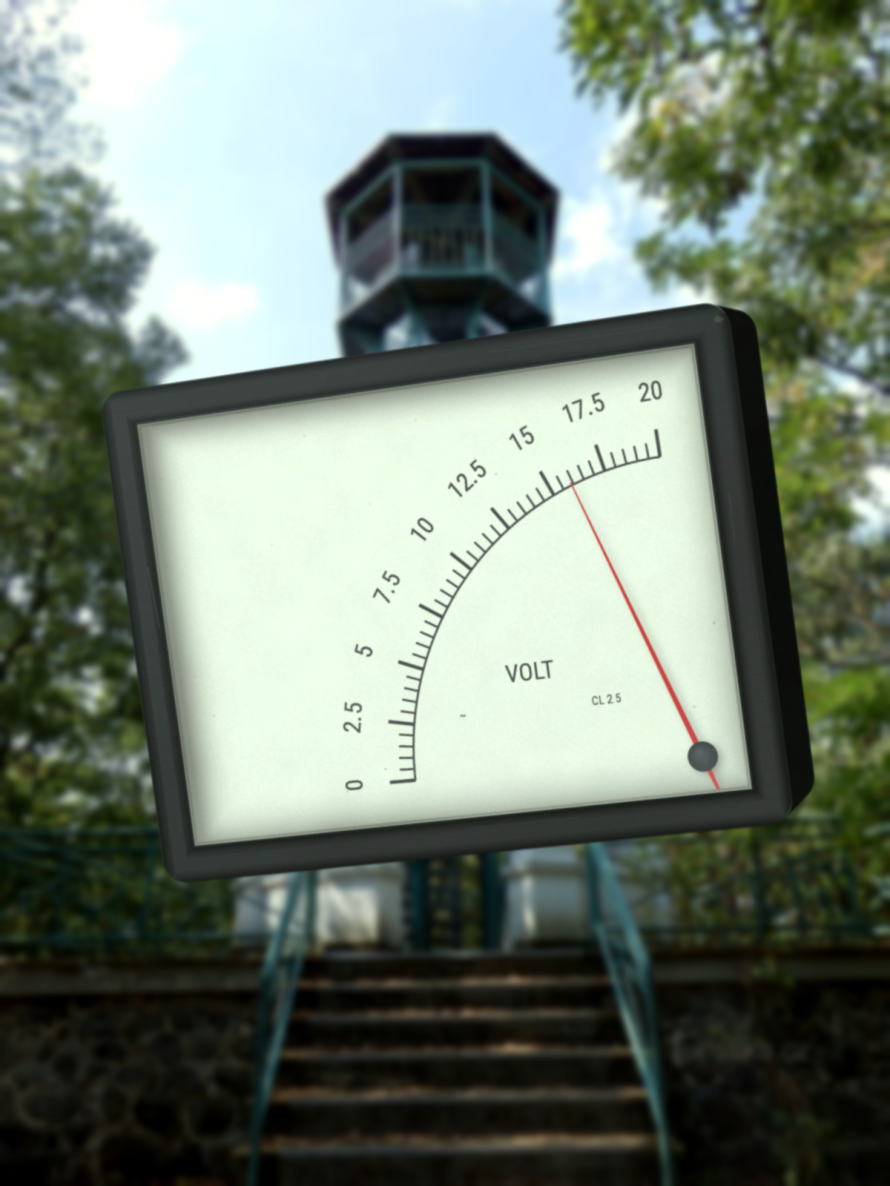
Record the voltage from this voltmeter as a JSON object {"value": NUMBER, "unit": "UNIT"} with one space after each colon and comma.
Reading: {"value": 16, "unit": "V"}
